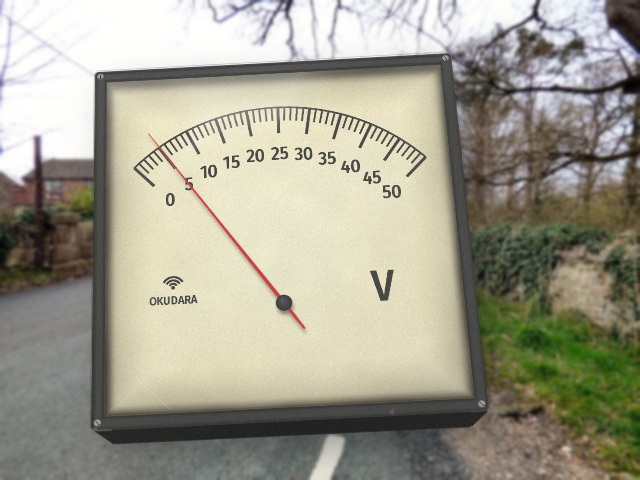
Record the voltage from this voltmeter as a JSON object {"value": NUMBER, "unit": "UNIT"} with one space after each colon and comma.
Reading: {"value": 5, "unit": "V"}
